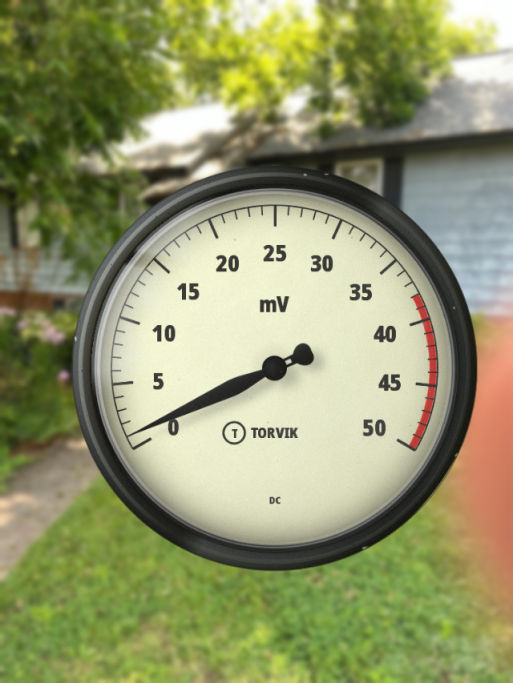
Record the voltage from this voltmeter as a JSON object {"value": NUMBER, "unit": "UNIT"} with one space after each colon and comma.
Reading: {"value": 1, "unit": "mV"}
